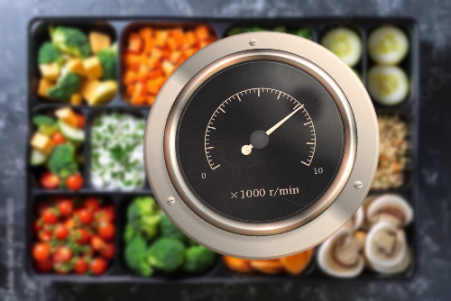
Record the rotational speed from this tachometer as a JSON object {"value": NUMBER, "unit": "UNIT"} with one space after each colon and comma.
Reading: {"value": 7200, "unit": "rpm"}
